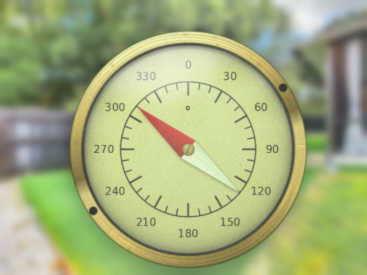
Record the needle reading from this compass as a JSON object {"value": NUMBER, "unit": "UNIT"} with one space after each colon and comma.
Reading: {"value": 310, "unit": "°"}
